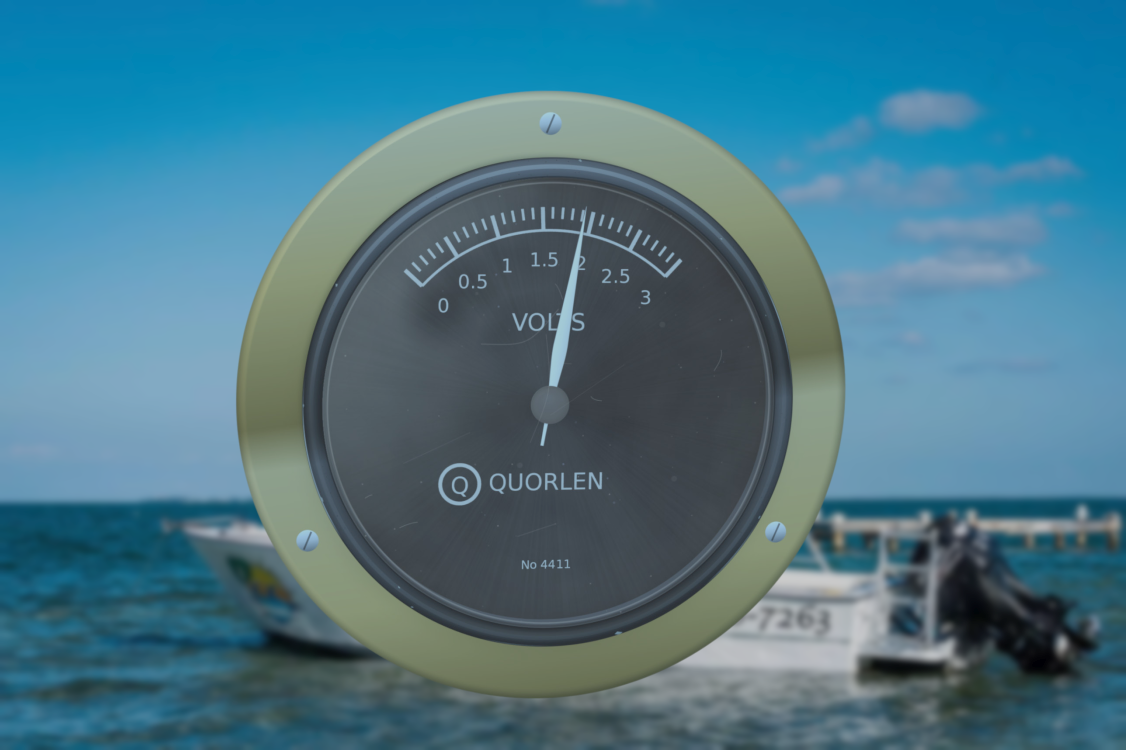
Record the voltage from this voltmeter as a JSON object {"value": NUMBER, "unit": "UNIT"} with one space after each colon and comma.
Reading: {"value": 1.9, "unit": "V"}
